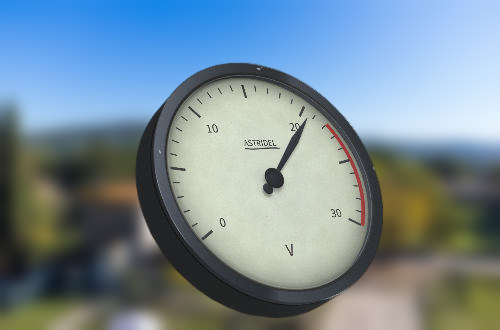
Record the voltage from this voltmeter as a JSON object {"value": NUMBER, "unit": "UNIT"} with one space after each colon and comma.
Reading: {"value": 20.5, "unit": "V"}
